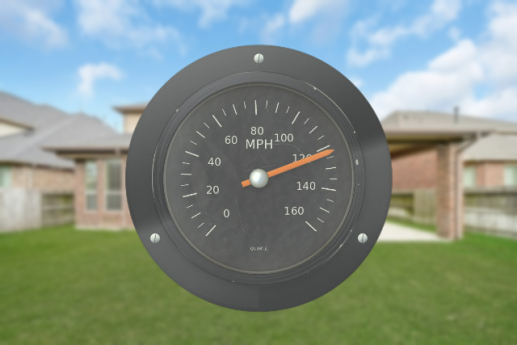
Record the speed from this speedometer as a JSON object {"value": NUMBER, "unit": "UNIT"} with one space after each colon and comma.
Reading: {"value": 122.5, "unit": "mph"}
